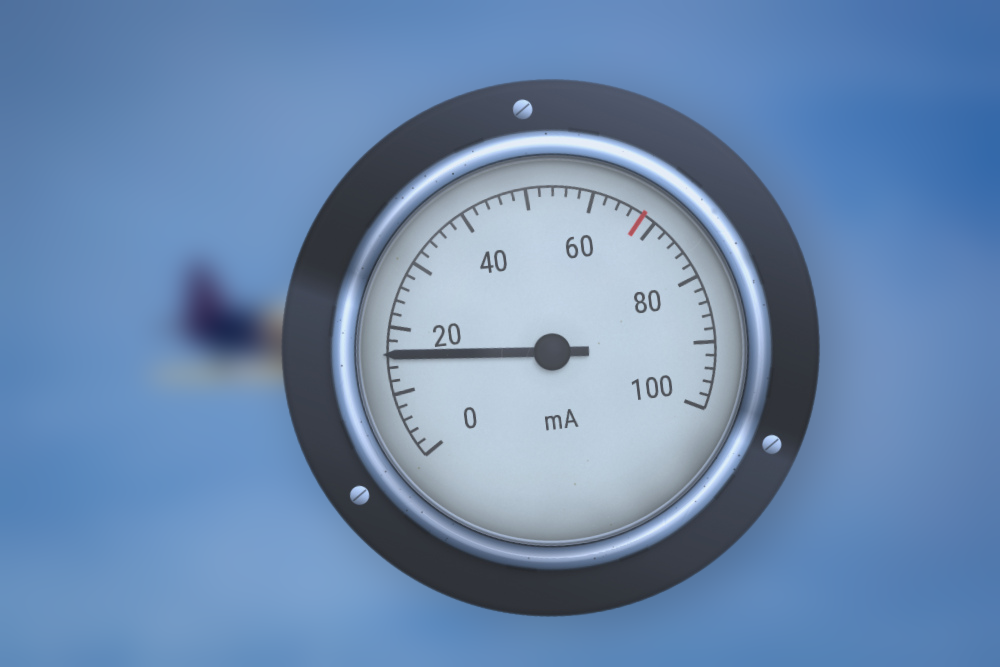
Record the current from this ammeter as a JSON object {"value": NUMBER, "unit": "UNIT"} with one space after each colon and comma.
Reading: {"value": 16, "unit": "mA"}
